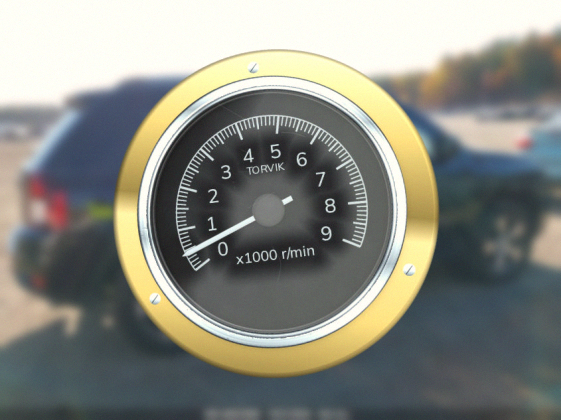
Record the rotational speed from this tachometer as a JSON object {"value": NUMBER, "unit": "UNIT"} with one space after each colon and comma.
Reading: {"value": 400, "unit": "rpm"}
